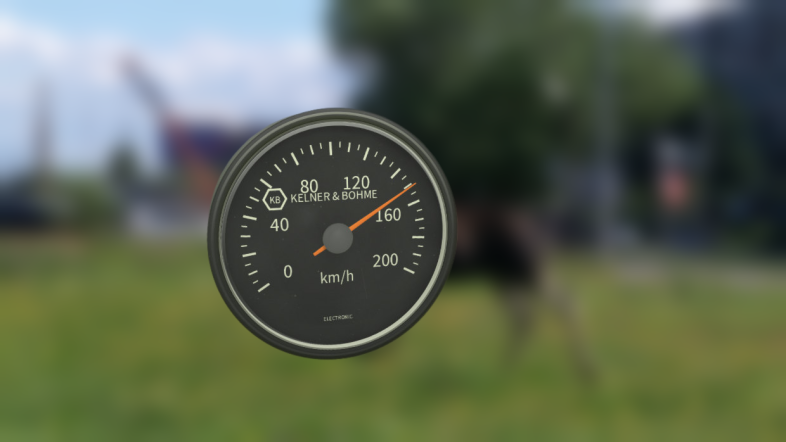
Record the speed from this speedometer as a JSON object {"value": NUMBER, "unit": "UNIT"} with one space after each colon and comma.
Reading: {"value": 150, "unit": "km/h"}
